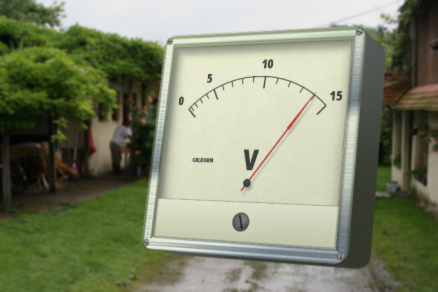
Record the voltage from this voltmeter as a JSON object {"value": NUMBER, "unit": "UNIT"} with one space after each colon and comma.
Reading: {"value": 14, "unit": "V"}
